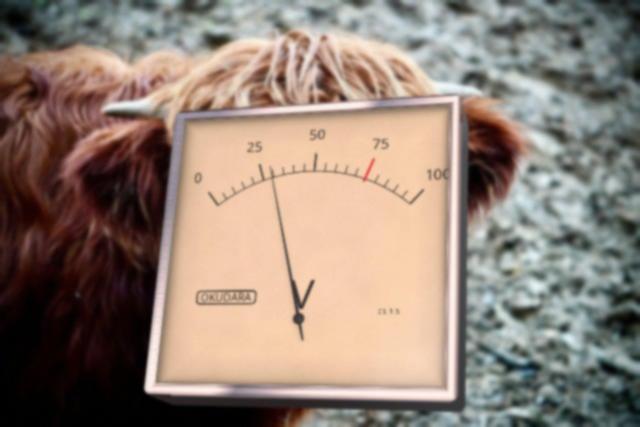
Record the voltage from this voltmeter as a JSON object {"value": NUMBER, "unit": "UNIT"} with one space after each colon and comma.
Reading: {"value": 30, "unit": "V"}
